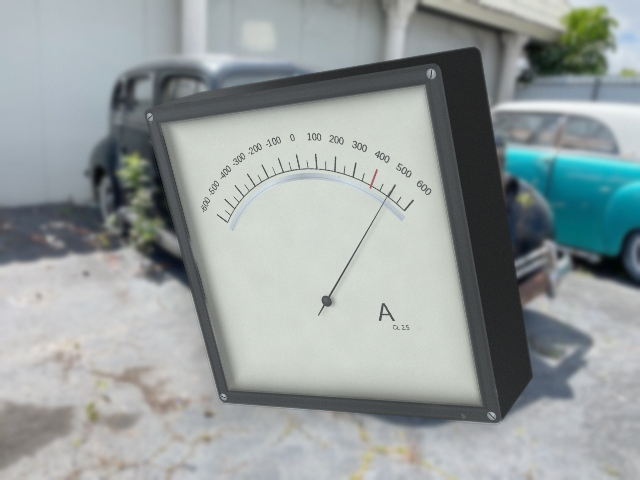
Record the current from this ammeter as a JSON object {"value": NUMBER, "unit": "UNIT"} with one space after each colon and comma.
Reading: {"value": 500, "unit": "A"}
